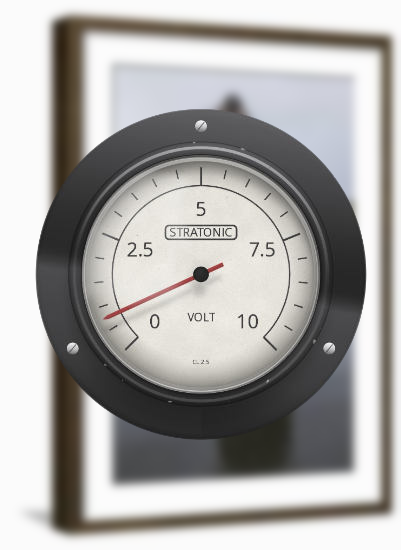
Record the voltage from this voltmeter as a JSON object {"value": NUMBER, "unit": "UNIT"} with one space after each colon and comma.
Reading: {"value": 0.75, "unit": "V"}
